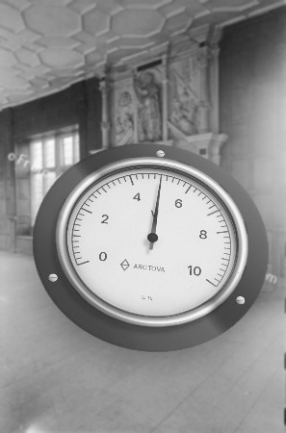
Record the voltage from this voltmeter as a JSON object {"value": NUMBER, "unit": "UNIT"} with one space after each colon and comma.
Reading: {"value": 5, "unit": "V"}
